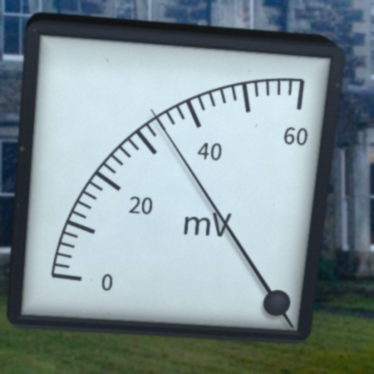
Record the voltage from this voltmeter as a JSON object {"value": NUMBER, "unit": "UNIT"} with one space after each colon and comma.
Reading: {"value": 34, "unit": "mV"}
